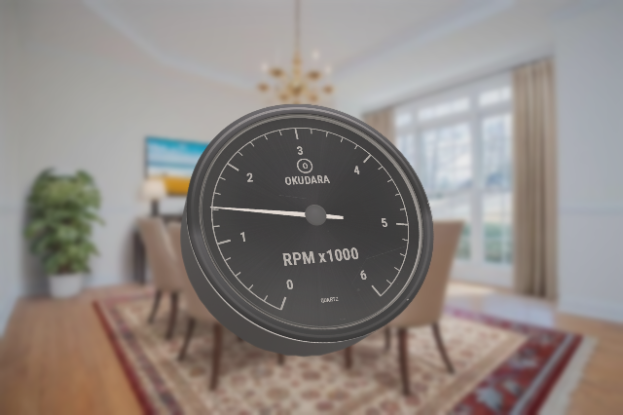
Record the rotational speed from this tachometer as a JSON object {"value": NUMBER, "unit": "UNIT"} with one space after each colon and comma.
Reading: {"value": 1400, "unit": "rpm"}
